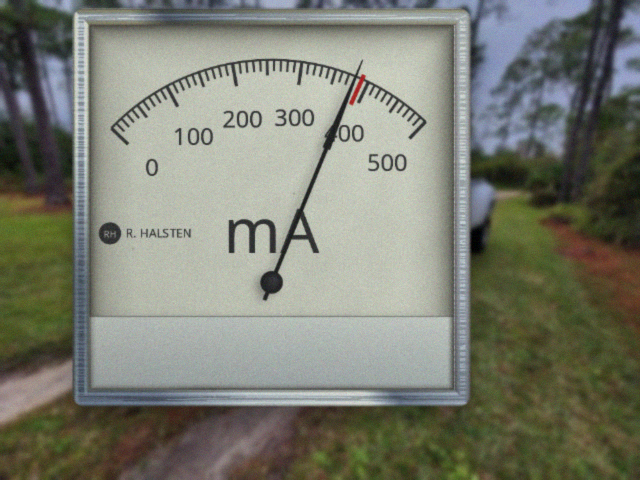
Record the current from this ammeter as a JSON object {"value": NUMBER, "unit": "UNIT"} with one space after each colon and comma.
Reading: {"value": 380, "unit": "mA"}
